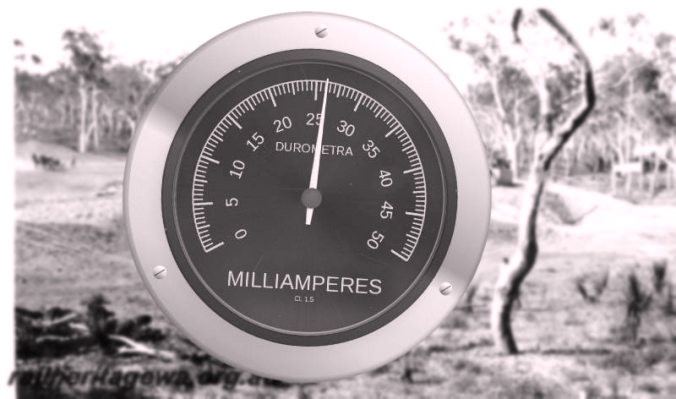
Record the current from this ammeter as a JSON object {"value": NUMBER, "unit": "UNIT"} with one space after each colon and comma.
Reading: {"value": 26, "unit": "mA"}
